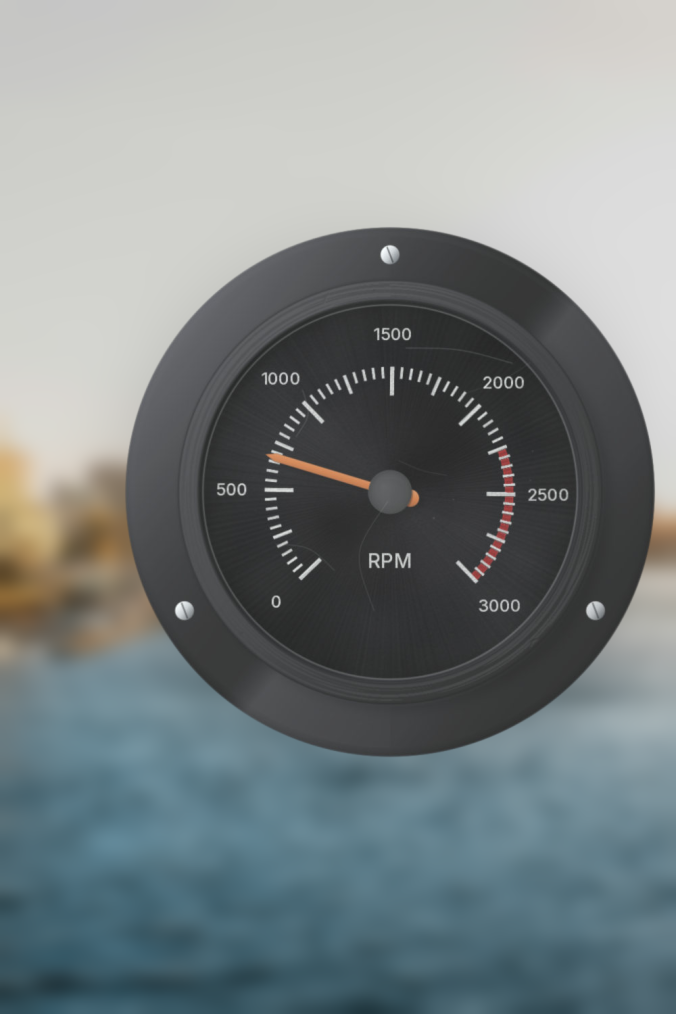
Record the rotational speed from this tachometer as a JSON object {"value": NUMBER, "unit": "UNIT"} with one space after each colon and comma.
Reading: {"value": 675, "unit": "rpm"}
